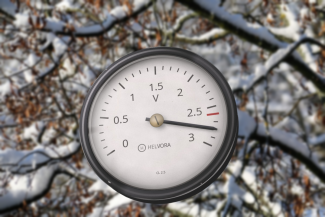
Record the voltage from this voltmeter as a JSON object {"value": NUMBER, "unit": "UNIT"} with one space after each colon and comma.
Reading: {"value": 2.8, "unit": "V"}
